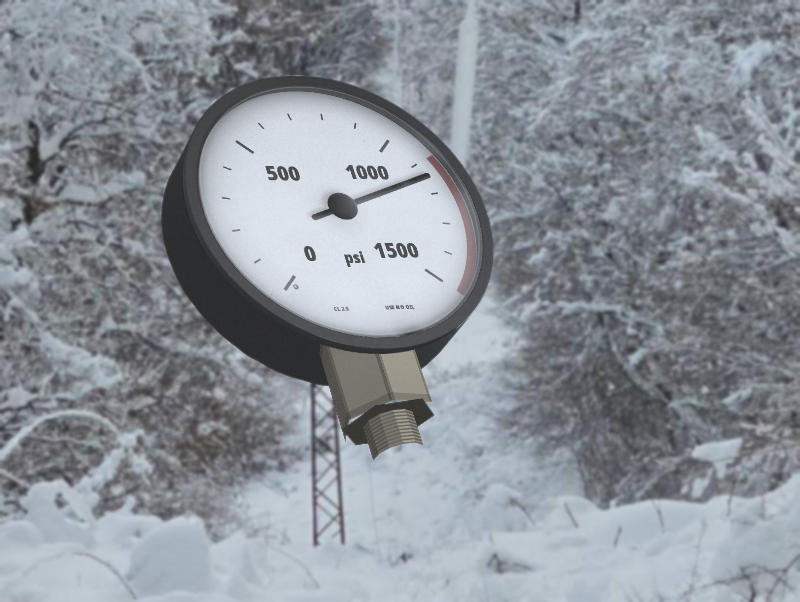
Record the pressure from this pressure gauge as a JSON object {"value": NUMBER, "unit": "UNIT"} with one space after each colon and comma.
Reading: {"value": 1150, "unit": "psi"}
